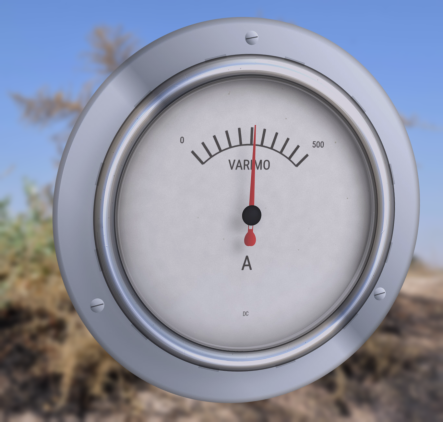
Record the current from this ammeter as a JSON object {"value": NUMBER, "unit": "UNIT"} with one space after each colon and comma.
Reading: {"value": 250, "unit": "A"}
